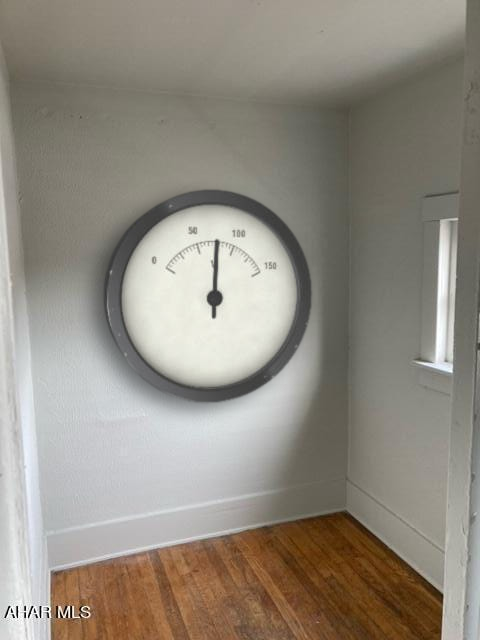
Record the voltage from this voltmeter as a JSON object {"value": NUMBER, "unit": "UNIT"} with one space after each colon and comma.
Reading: {"value": 75, "unit": "V"}
